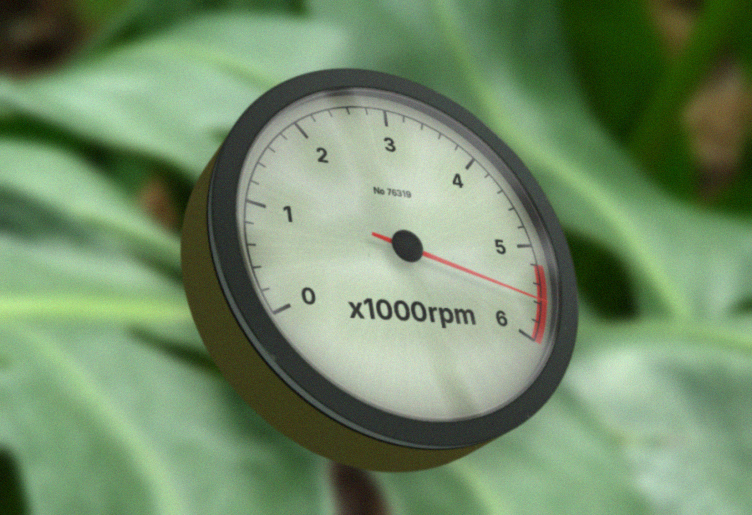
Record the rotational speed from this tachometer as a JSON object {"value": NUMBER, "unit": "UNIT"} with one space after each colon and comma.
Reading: {"value": 5600, "unit": "rpm"}
